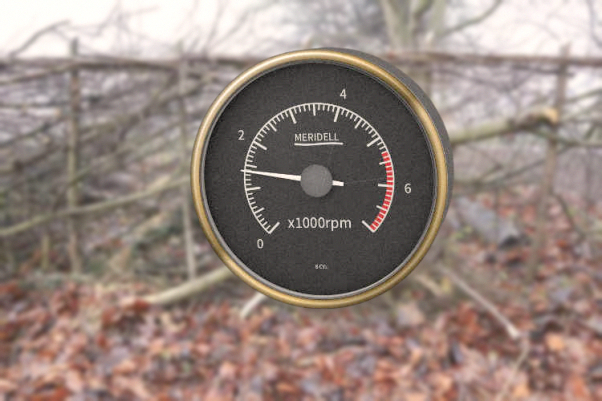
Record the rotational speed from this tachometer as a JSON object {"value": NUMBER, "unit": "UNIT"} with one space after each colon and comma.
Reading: {"value": 1400, "unit": "rpm"}
